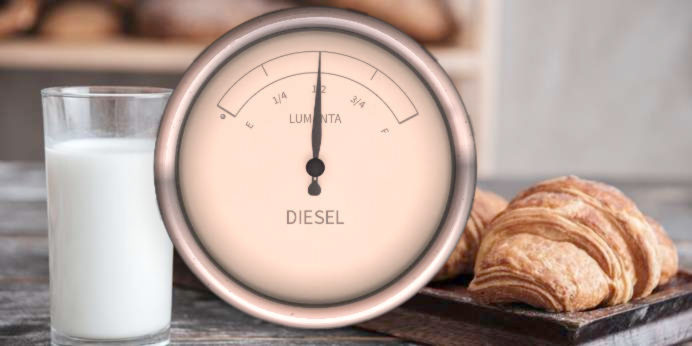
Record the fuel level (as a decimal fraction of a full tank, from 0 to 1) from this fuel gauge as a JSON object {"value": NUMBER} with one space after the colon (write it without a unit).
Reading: {"value": 0.5}
